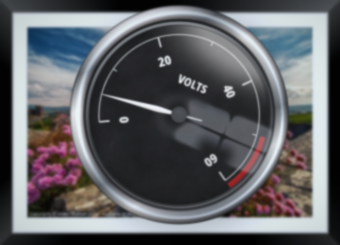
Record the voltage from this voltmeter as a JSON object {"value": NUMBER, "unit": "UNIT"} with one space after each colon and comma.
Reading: {"value": 5, "unit": "V"}
